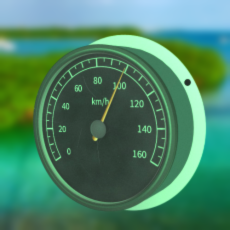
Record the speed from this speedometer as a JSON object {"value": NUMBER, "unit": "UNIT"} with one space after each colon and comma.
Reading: {"value": 100, "unit": "km/h"}
